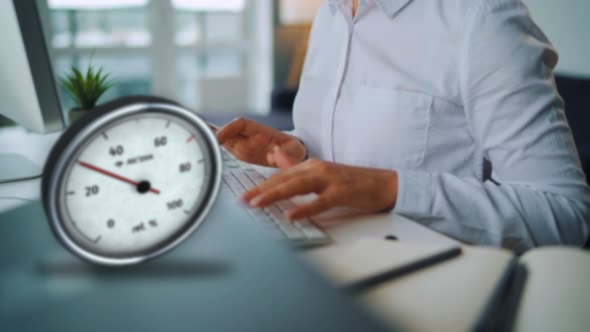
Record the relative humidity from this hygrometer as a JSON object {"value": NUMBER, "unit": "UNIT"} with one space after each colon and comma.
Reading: {"value": 30, "unit": "%"}
